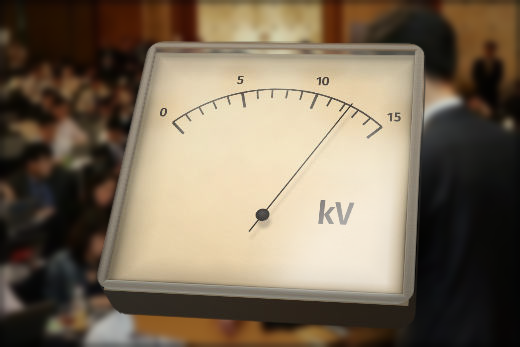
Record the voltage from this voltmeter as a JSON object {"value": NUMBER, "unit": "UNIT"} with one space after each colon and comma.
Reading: {"value": 12.5, "unit": "kV"}
